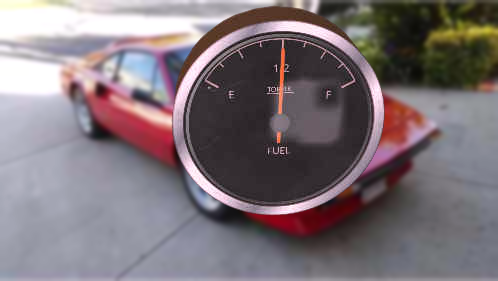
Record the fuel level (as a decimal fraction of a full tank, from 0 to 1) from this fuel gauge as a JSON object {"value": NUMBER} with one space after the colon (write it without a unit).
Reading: {"value": 0.5}
